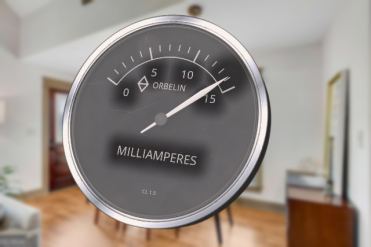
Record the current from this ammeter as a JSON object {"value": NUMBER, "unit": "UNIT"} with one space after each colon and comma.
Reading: {"value": 14, "unit": "mA"}
